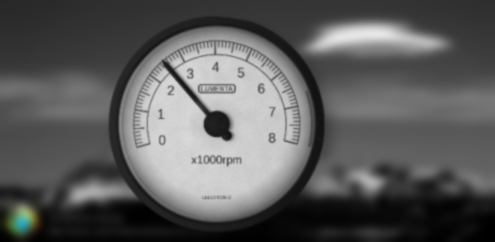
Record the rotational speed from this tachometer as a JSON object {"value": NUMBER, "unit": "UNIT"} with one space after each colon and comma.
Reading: {"value": 2500, "unit": "rpm"}
